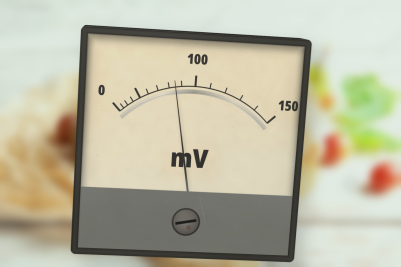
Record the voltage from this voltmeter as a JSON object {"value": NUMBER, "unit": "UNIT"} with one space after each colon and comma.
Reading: {"value": 85, "unit": "mV"}
